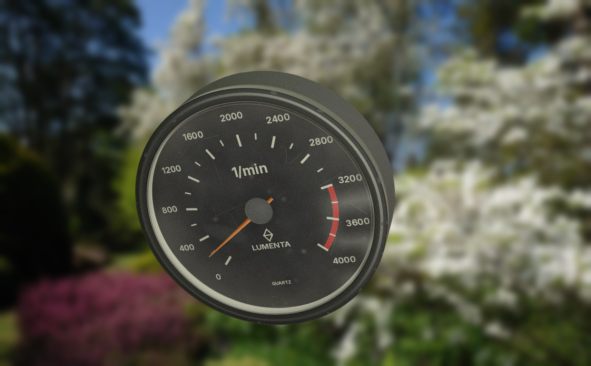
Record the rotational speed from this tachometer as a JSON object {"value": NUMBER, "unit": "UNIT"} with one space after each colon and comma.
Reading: {"value": 200, "unit": "rpm"}
